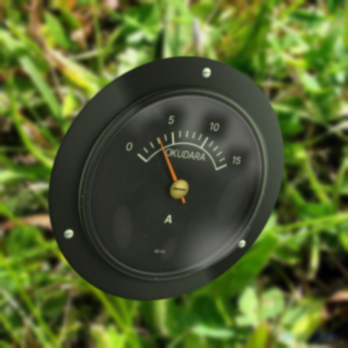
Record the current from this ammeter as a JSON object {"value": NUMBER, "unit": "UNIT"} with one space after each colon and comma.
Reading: {"value": 3, "unit": "A"}
